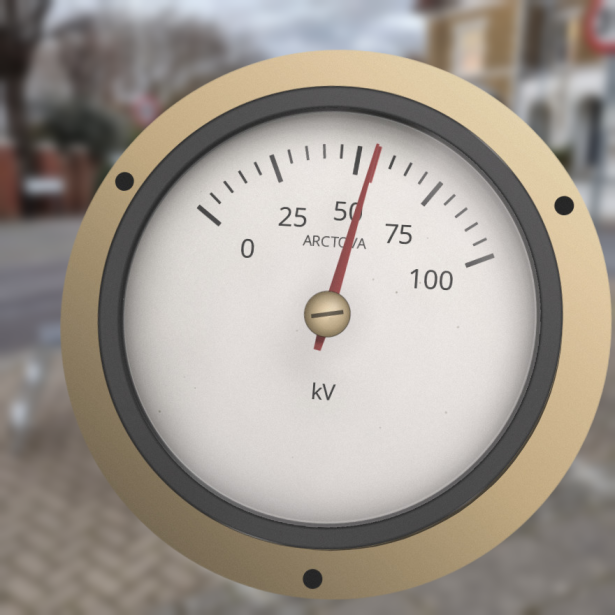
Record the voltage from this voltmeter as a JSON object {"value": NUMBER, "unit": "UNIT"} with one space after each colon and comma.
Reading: {"value": 55, "unit": "kV"}
